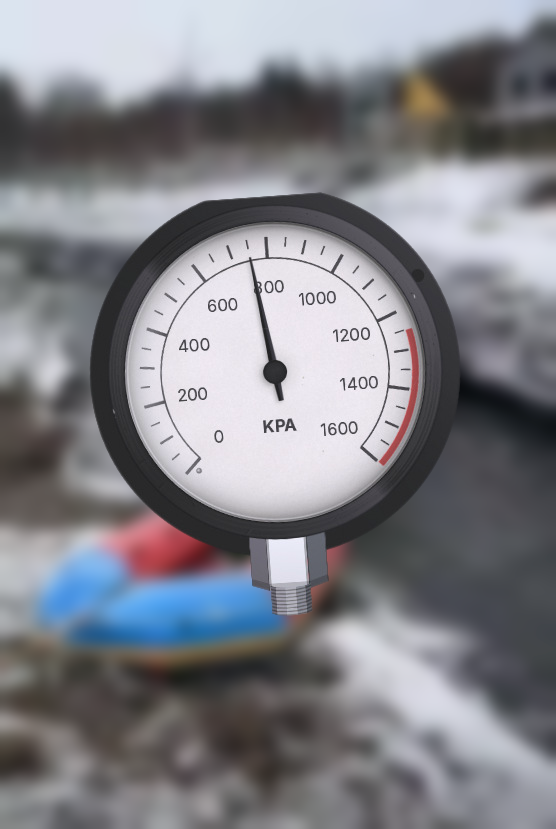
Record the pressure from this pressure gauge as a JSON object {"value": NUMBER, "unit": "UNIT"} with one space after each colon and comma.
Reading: {"value": 750, "unit": "kPa"}
